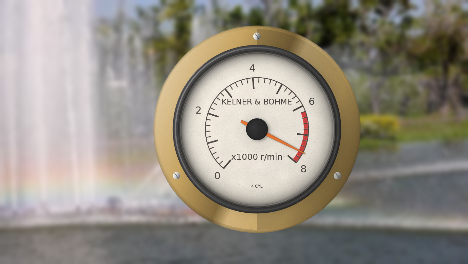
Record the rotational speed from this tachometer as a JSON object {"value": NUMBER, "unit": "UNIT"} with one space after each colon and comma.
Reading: {"value": 7600, "unit": "rpm"}
